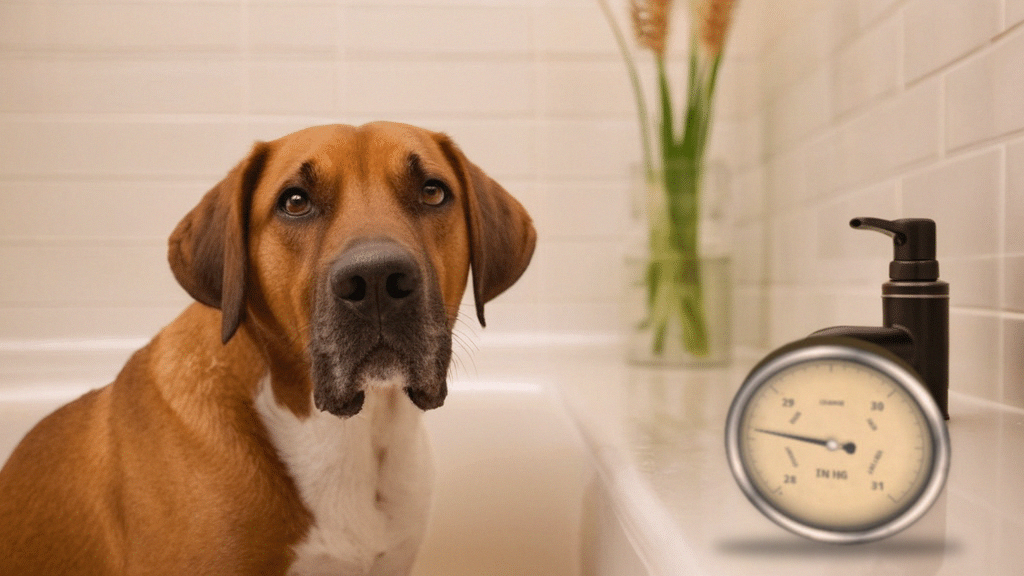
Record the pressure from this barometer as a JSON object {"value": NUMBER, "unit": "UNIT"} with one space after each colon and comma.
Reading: {"value": 28.6, "unit": "inHg"}
